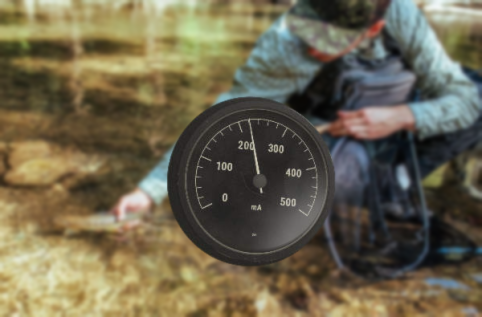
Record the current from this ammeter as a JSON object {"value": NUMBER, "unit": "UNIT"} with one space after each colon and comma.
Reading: {"value": 220, "unit": "mA"}
